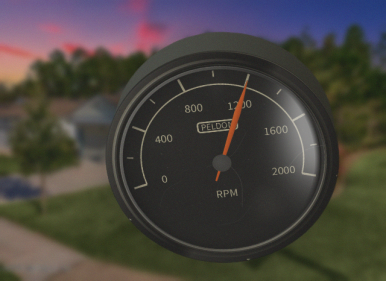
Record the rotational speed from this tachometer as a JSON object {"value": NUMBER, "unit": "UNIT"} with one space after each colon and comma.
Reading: {"value": 1200, "unit": "rpm"}
